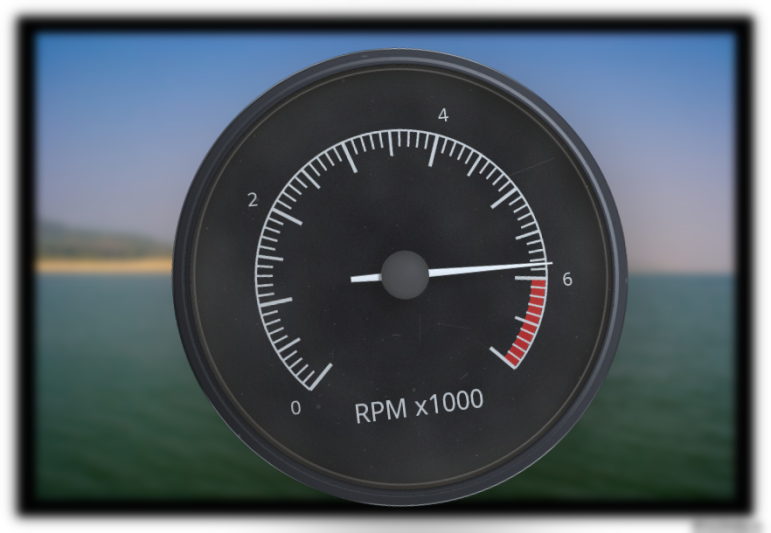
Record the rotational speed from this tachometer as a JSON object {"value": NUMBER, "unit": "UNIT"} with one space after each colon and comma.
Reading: {"value": 5850, "unit": "rpm"}
